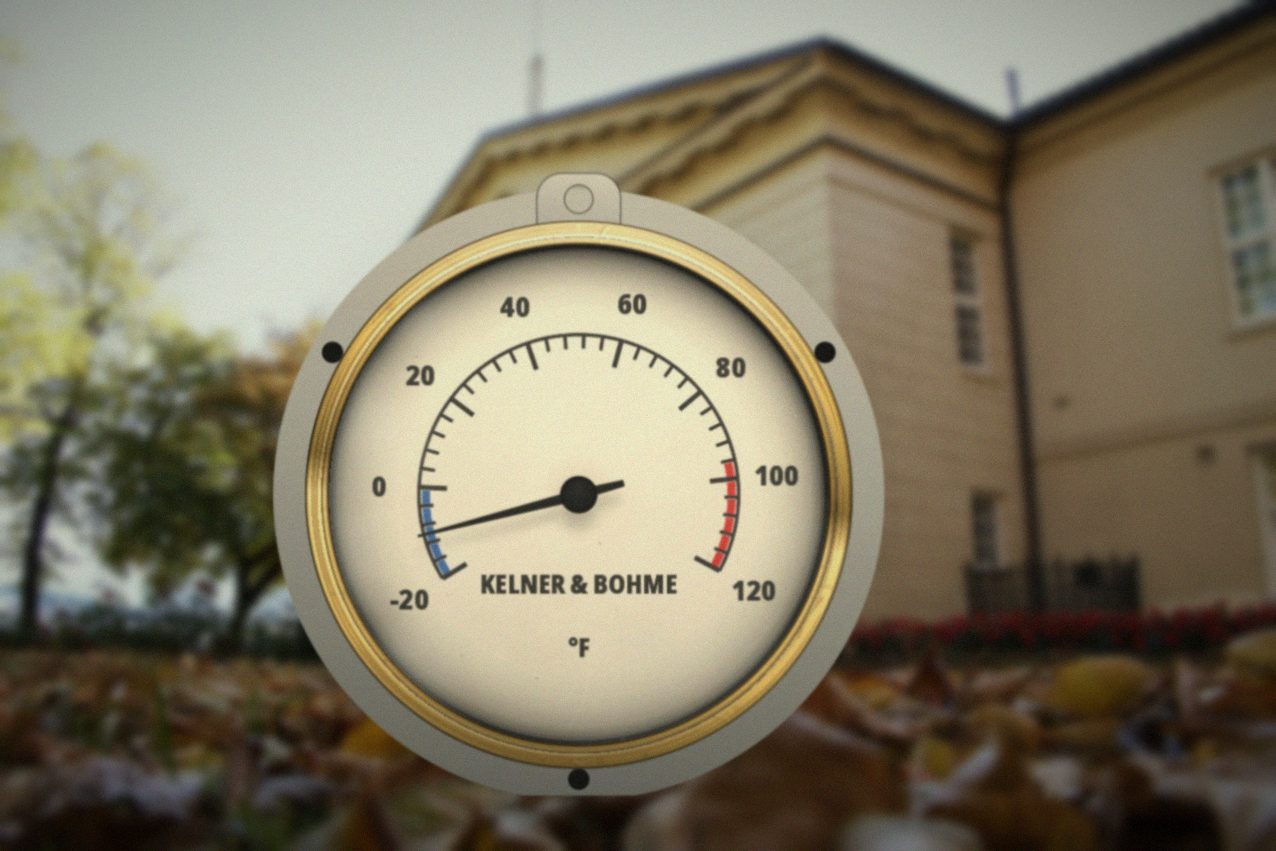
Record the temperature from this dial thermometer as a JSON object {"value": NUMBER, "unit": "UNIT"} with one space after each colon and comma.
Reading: {"value": -10, "unit": "°F"}
